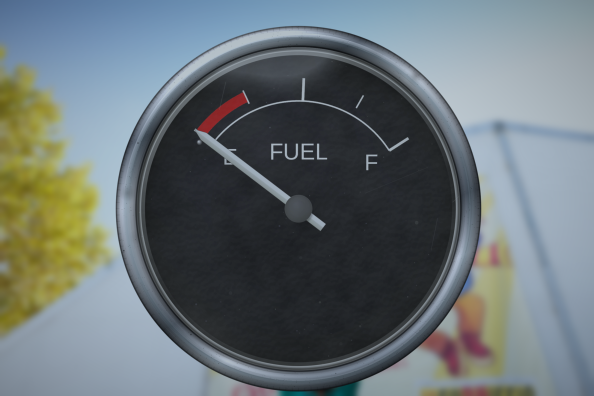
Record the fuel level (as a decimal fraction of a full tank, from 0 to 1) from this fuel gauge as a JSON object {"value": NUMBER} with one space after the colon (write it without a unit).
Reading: {"value": 0}
